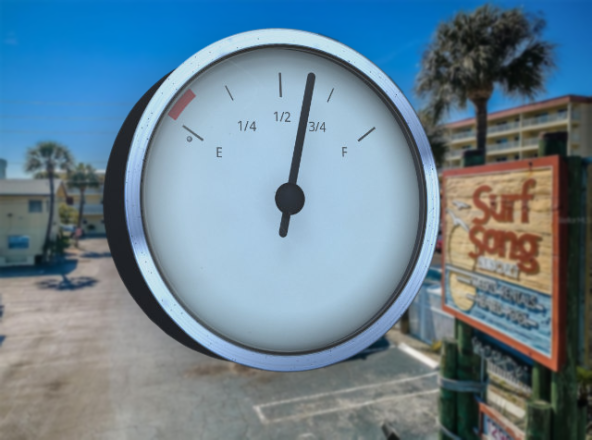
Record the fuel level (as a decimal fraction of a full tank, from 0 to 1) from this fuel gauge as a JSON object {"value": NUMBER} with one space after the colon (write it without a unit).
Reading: {"value": 0.625}
